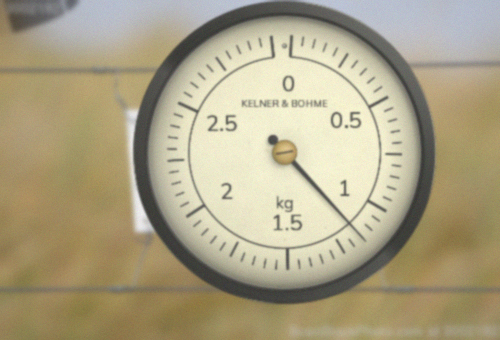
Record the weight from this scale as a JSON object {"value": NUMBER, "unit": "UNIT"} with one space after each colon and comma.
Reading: {"value": 1.15, "unit": "kg"}
